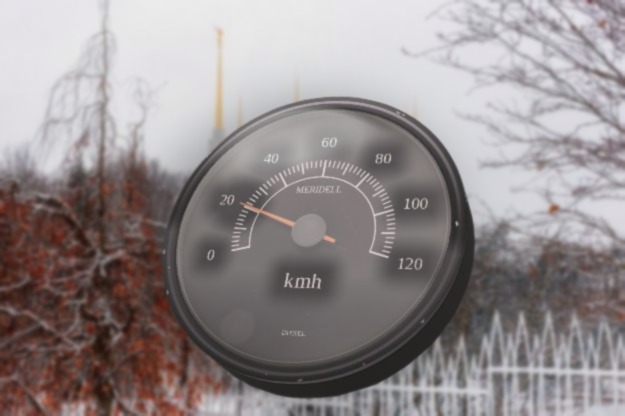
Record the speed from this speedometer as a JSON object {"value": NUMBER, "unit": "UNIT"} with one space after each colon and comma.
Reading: {"value": 20, "unit": "km/h"}
